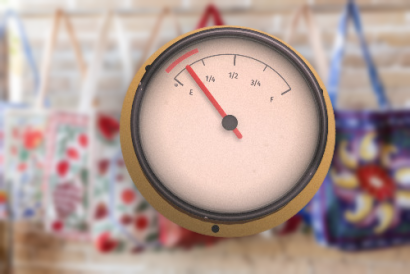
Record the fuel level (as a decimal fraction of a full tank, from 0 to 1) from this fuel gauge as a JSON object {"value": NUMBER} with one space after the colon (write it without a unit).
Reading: {"value": 0.125}
